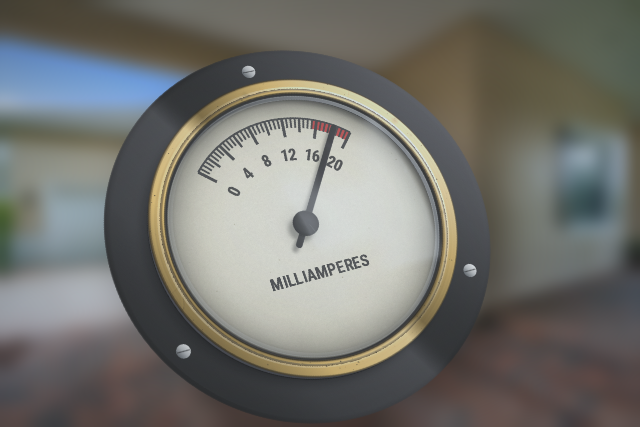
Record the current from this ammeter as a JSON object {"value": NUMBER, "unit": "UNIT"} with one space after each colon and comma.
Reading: {"value": 18, "unit": "mA"}
